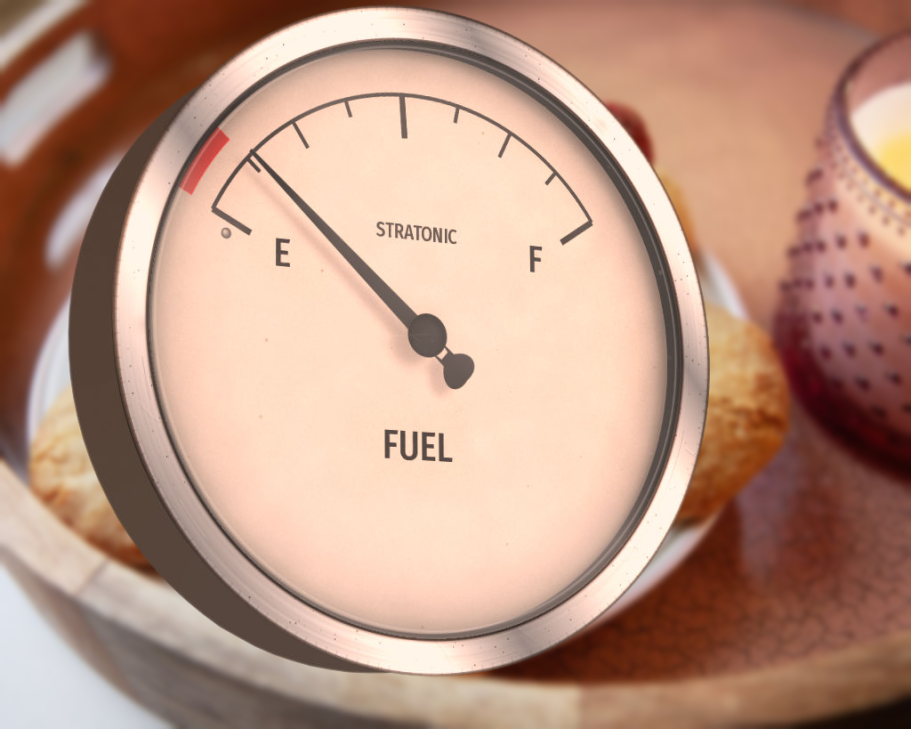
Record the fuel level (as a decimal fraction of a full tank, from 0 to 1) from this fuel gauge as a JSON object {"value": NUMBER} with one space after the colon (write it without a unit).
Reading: {"value": 0.125}
